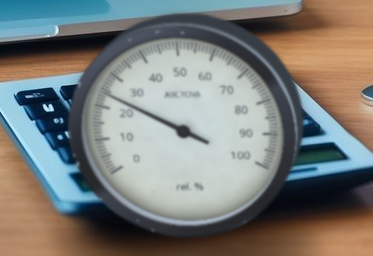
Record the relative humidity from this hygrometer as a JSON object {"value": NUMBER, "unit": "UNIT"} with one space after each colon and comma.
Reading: {"value": 25, "unit": "%"}
